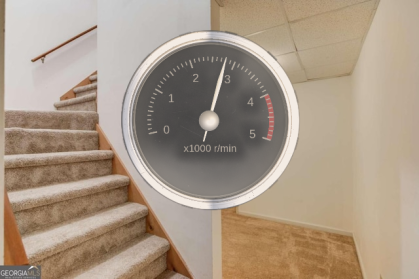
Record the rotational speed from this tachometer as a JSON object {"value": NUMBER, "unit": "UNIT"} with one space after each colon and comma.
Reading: {"value": 2800, "unit": "rpm"}
